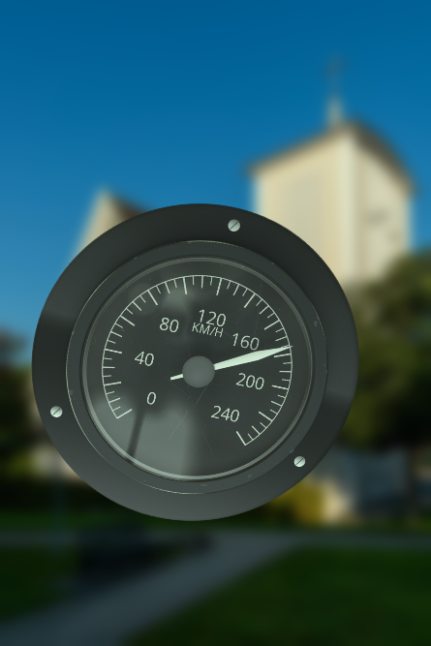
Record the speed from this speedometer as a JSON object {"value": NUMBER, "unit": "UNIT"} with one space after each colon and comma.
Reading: {"value": 175, "unit": "km/h"}
